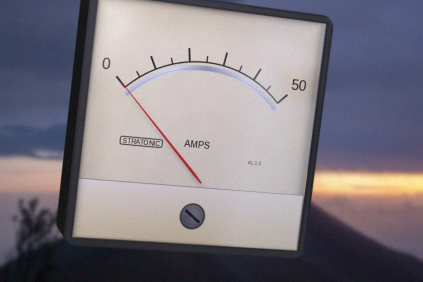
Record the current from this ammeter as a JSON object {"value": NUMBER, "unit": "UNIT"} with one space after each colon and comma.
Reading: {"value": 0, "unit": "A"}
